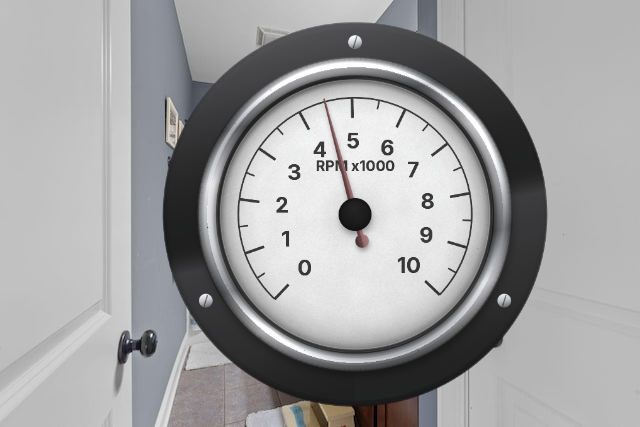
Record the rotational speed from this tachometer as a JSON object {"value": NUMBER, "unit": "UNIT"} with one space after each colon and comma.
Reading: {"value": 4500, "unit": "rpm"}
